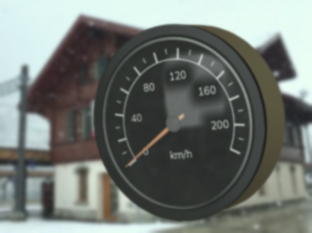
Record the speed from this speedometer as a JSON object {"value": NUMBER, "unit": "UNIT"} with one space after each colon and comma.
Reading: {"value": 0, "unit": "km/h"}
